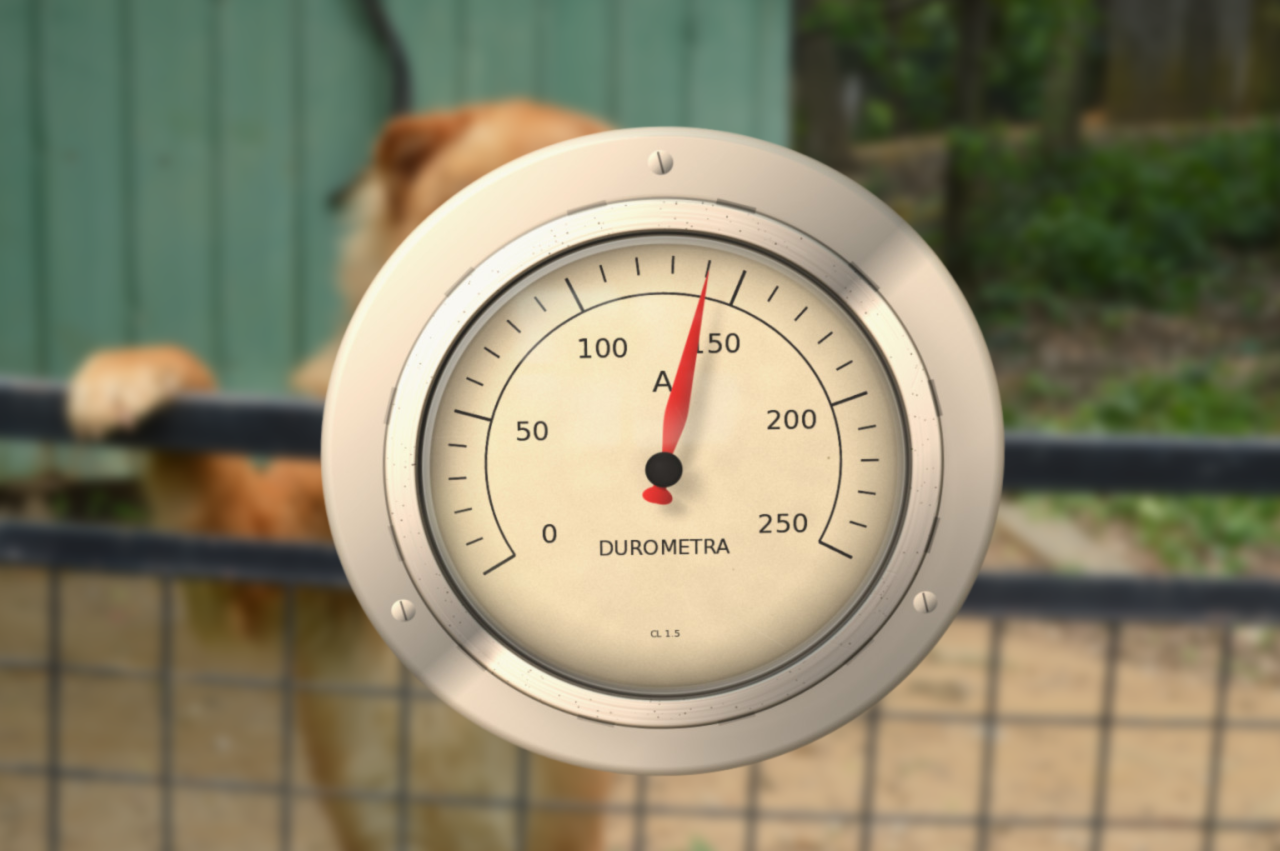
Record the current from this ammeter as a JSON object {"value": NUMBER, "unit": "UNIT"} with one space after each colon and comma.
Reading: {"value": 140, "unit": "A"}
